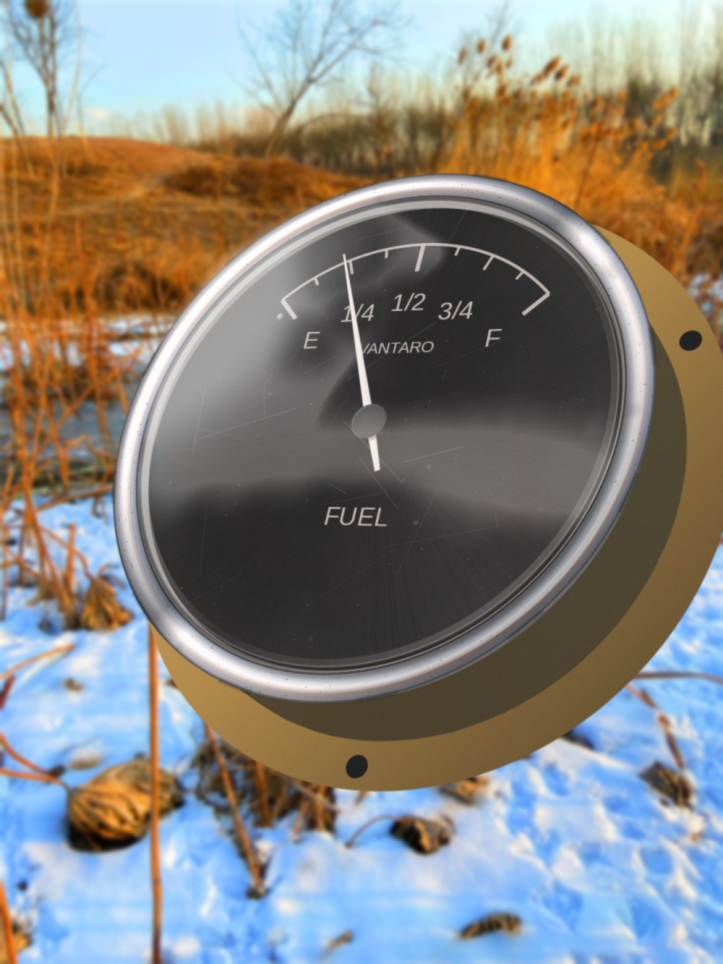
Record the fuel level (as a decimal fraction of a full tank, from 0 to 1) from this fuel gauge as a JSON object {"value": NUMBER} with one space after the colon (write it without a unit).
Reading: {"value": 0.25}
